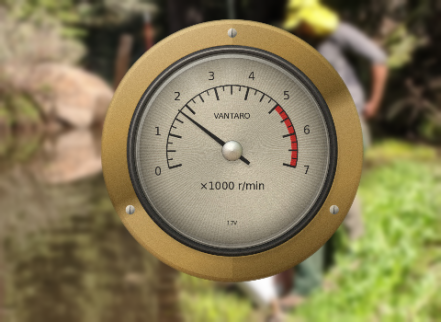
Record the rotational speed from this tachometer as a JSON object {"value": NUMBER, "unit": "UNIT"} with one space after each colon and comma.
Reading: {"value": 1750, "unit": "rpm"}
